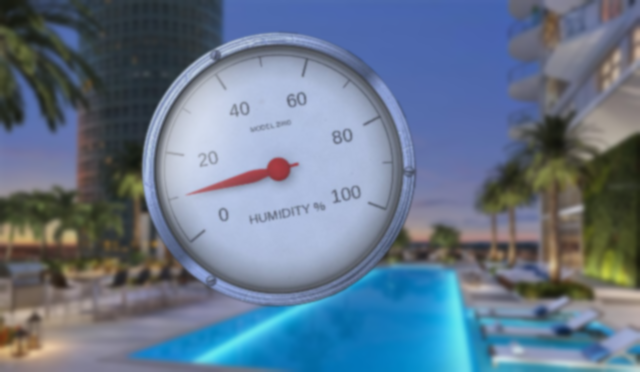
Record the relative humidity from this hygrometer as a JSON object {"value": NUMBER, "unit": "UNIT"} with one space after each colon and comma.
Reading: {"value": 10, "unit": "%"}
